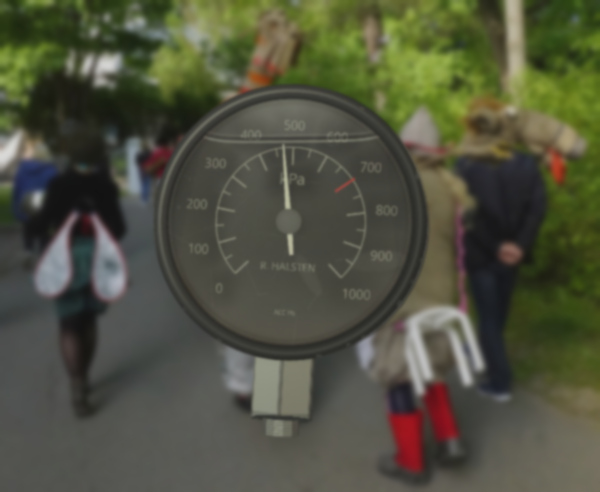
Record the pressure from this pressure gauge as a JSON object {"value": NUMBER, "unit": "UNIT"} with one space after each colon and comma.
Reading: {"value": 475, "unit": "kPa"}
